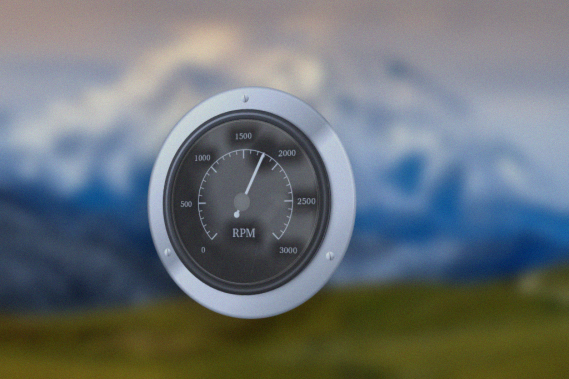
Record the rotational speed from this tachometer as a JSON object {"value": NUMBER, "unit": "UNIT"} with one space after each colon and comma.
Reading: {"value": 1800, "unit": "rpm"}
